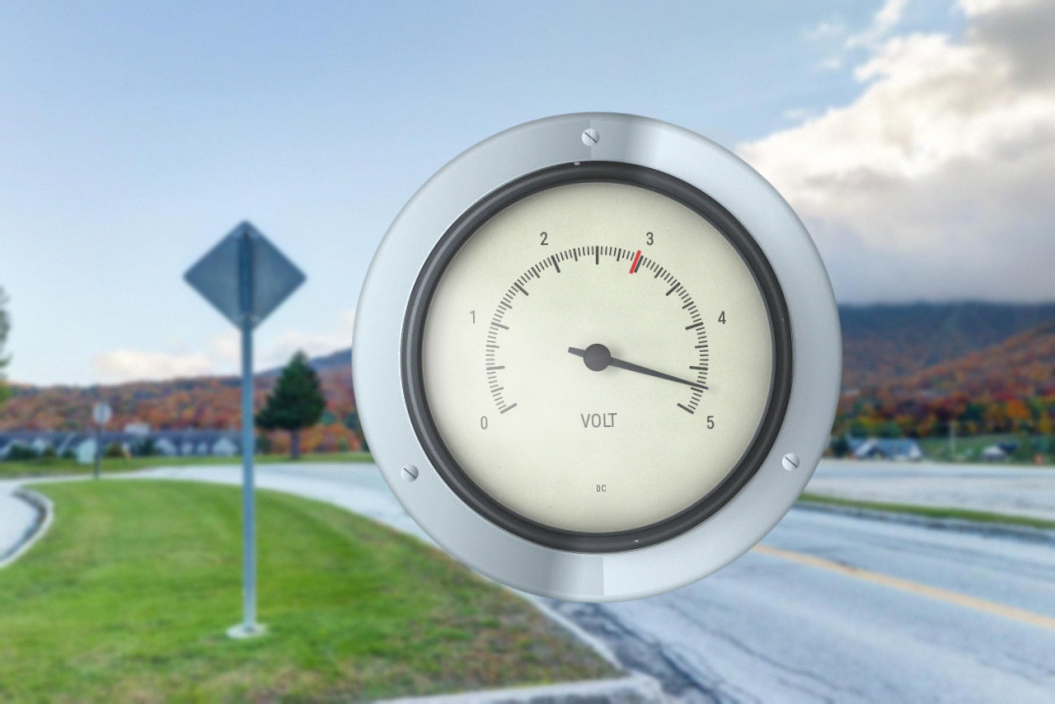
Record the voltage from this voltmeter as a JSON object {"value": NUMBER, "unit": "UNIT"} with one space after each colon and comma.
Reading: {"value": 4.7, "unit": "V"}
